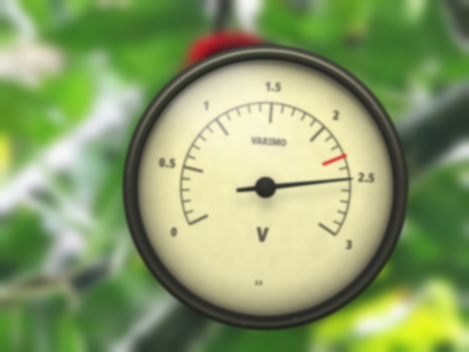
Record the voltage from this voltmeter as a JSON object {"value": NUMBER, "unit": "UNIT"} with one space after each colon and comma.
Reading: {"value": 2.5, "unit": "V"}
